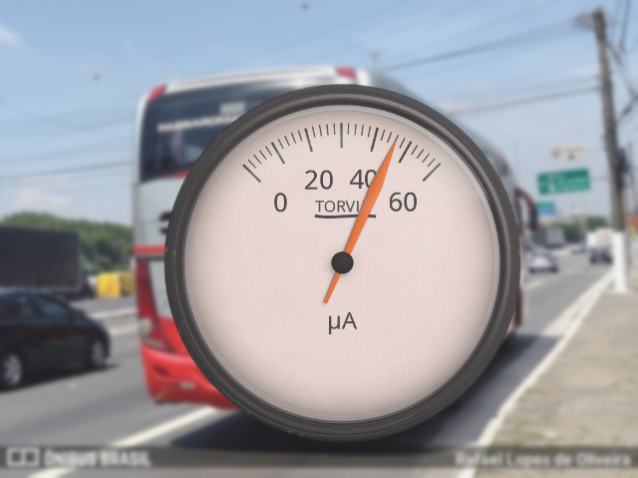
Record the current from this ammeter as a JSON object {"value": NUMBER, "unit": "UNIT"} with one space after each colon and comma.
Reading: {"value": 46, "unit": "µA"}
